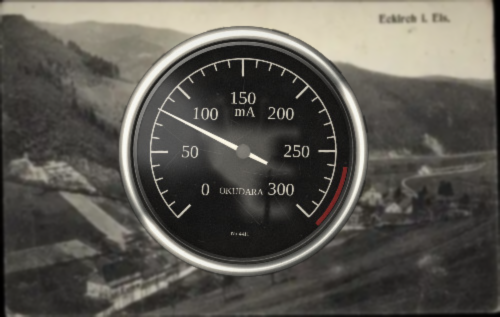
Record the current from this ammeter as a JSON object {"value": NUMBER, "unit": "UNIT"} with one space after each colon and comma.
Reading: {"value": 80, "unit": "mA"}
